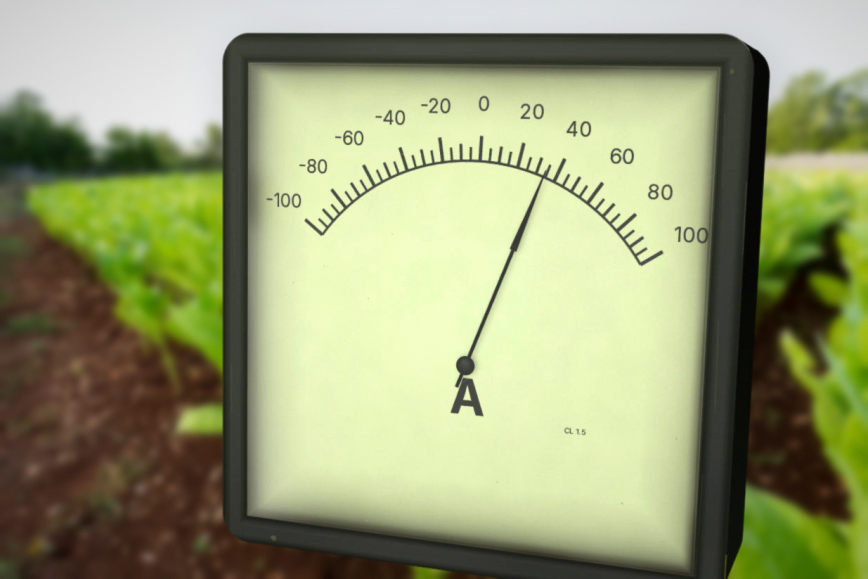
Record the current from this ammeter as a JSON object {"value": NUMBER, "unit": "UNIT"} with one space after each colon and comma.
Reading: {"value": 35, "unit": "A"}
